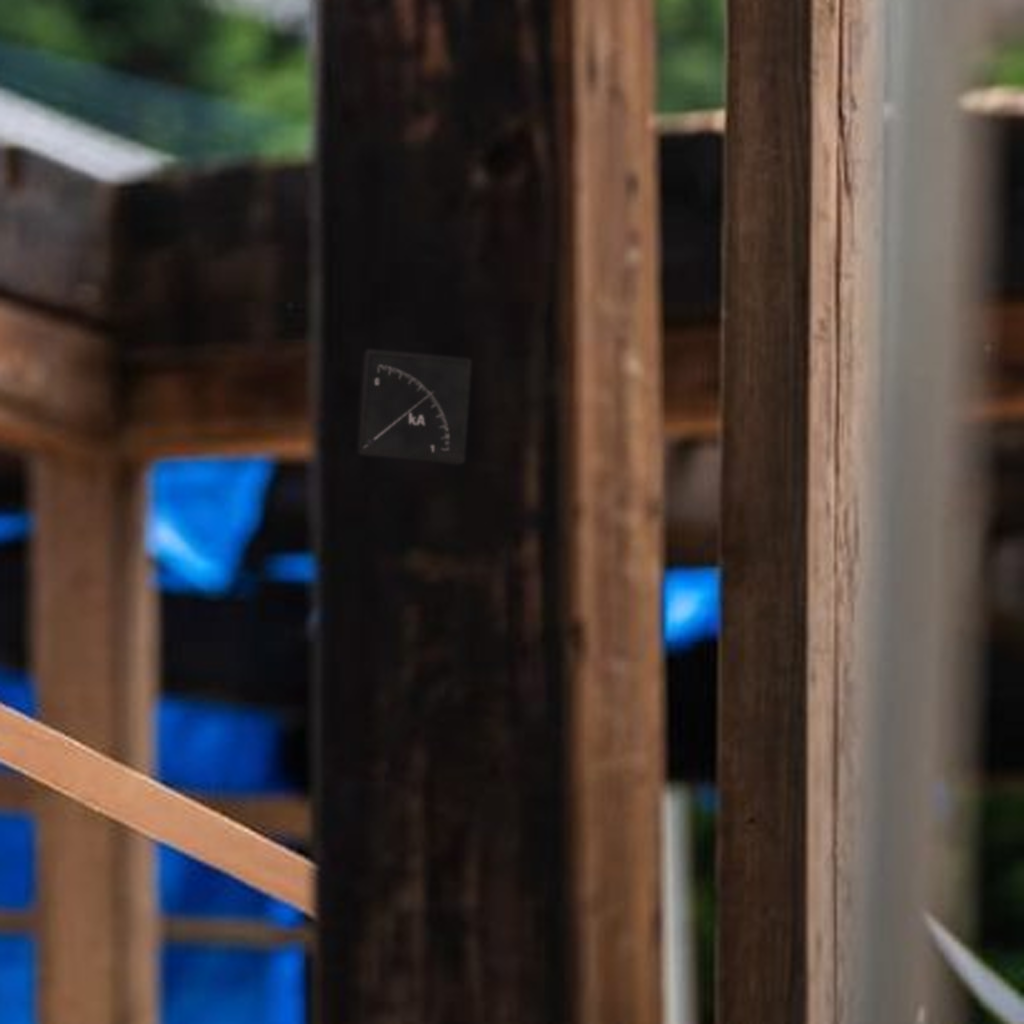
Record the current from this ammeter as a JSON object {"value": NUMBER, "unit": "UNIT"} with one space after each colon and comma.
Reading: {"value": 0.5, "unit": "kA"}
